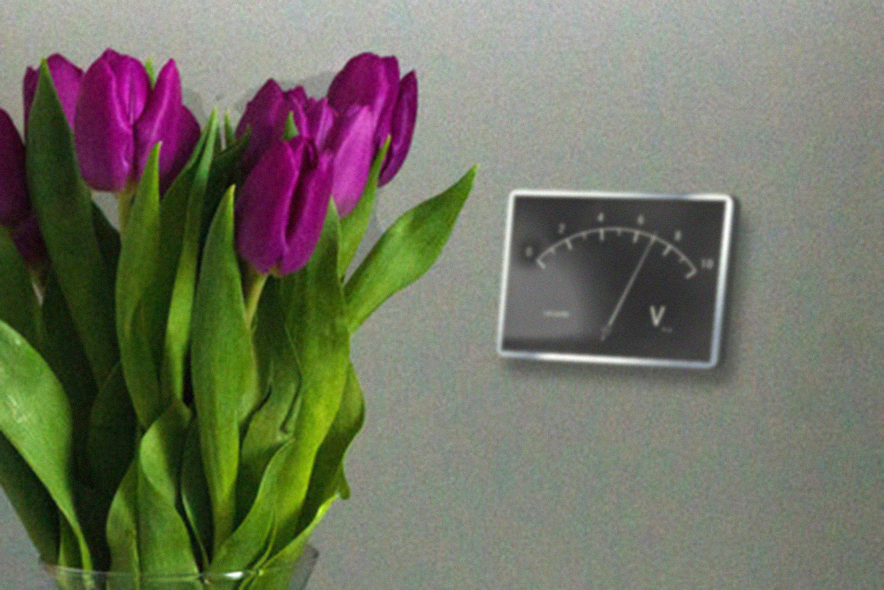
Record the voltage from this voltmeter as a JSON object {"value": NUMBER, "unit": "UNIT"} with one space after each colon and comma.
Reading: {"value": 7, "unit": "V"}
